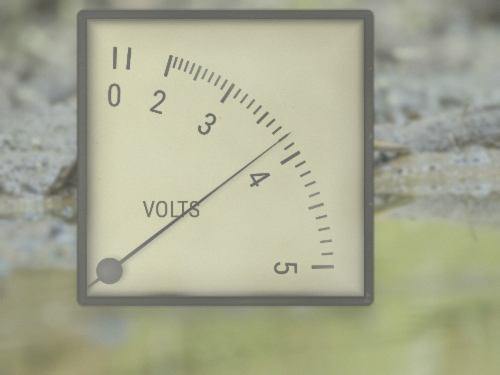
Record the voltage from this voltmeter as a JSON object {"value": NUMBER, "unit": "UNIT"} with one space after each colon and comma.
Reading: {"value": 3.8, "unit": "V"}
